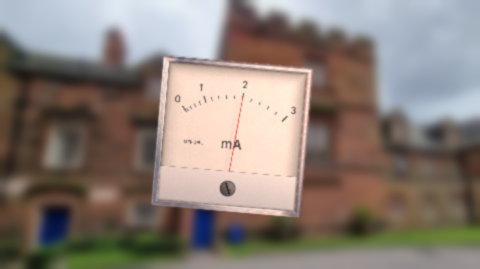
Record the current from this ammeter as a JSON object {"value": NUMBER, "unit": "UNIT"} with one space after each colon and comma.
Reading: {"value": 2, "unit": "mA"}
